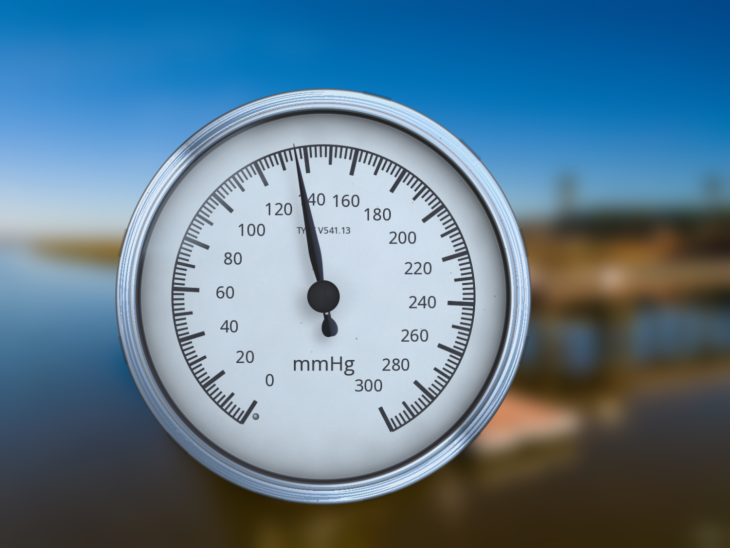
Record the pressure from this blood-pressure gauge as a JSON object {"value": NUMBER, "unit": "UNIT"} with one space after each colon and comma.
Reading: {"value": 136, "unit": "mmHg"}
